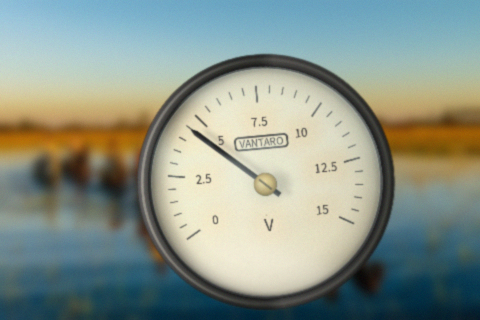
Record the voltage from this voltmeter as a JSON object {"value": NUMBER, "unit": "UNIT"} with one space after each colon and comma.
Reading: {"value": 4.5, "unit": "V"}
